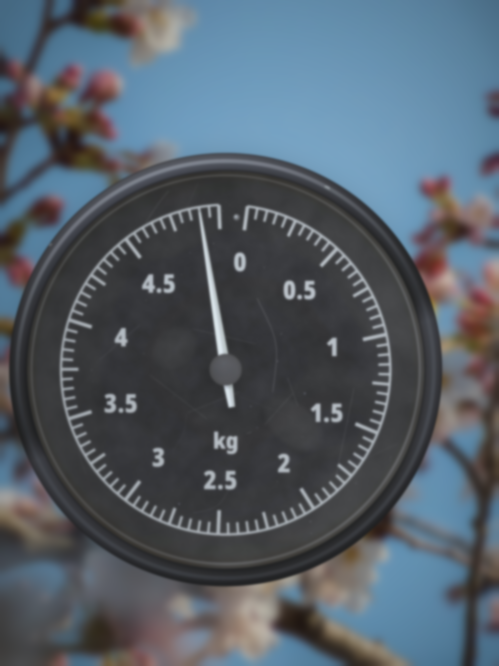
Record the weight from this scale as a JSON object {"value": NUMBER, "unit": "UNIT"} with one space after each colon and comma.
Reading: {"value": 4.9, "unit": "kg"}
